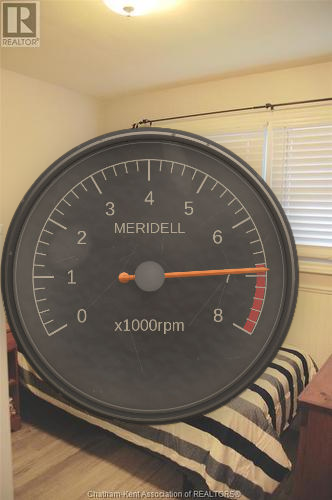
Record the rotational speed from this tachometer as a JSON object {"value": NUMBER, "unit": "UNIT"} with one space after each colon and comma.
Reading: {"value": 6900, "unit": "rpm"}
